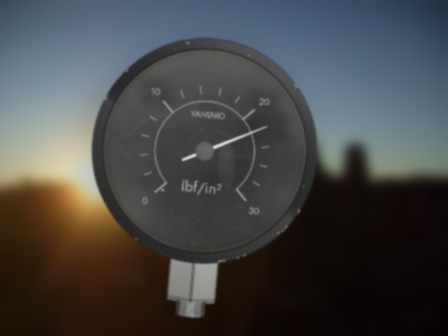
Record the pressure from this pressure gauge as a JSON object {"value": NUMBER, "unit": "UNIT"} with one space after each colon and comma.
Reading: {"value": 22, "unit": "psi"}
